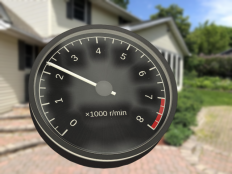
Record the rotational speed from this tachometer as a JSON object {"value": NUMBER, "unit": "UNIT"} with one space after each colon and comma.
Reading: {"value": 2250, "unit": "rpm"}
